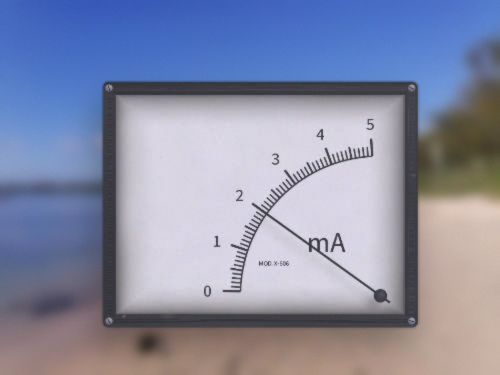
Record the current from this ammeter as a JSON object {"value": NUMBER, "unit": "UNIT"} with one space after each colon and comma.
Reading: {"value": 2, "unit": "mA"}
